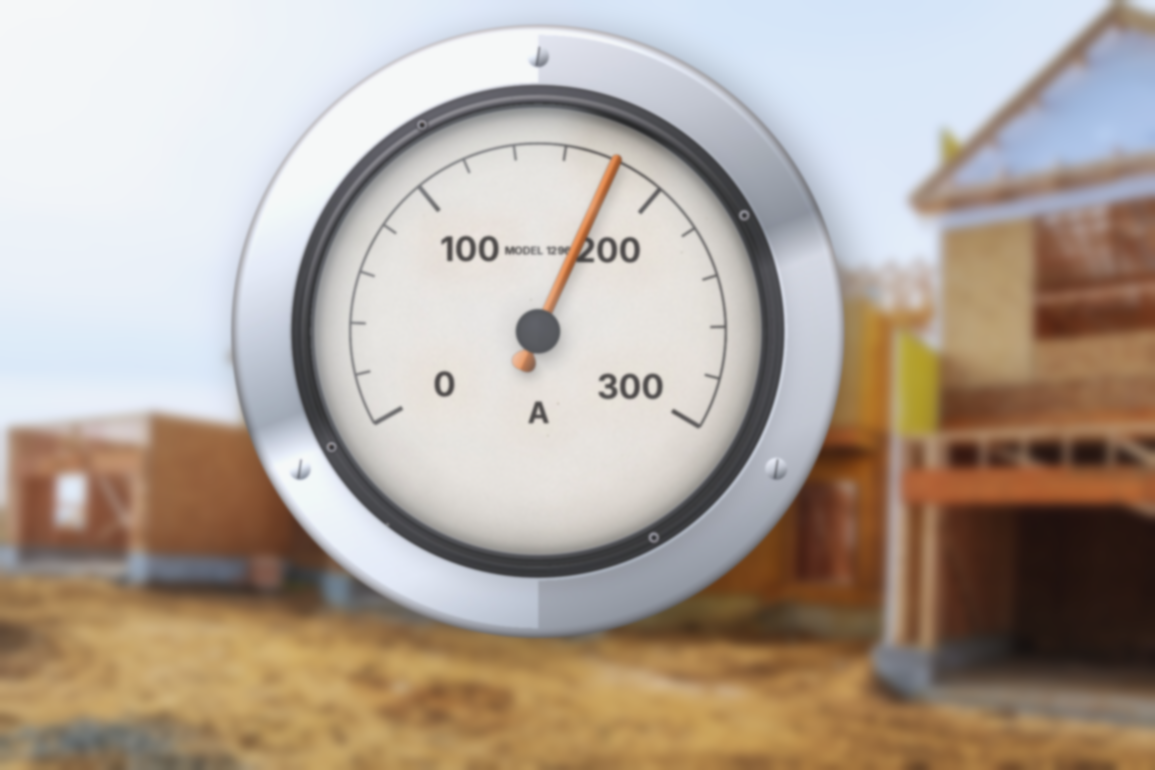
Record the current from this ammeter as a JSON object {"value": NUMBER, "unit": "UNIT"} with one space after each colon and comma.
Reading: {"value": 180, "unit": "A"}
